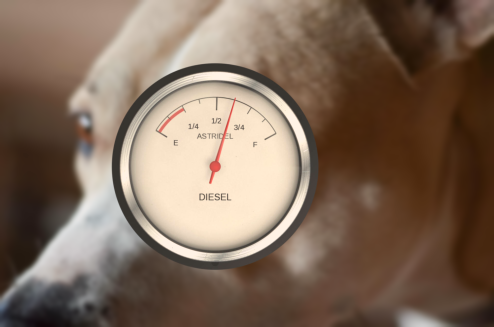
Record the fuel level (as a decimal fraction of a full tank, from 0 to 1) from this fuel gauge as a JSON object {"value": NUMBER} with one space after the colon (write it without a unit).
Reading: {"value": 0.625}
